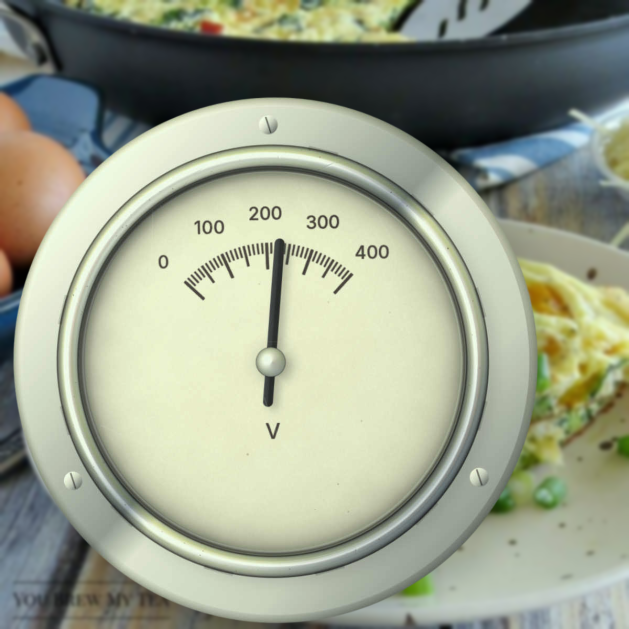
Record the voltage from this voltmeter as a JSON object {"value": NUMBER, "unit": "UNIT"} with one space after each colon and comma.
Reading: {"value": 230, "unit": "V"}
